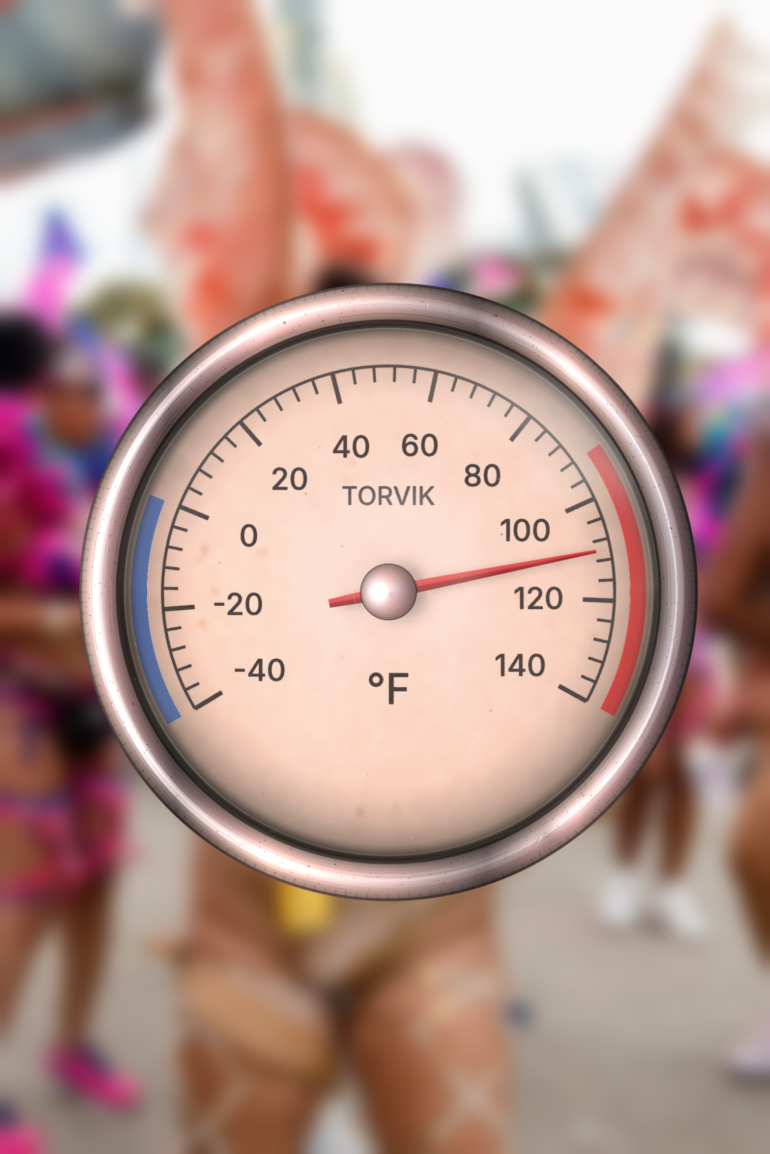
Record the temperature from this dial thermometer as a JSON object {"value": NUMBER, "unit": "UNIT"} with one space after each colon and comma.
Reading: {"value": 110, "unit": "°F"}
